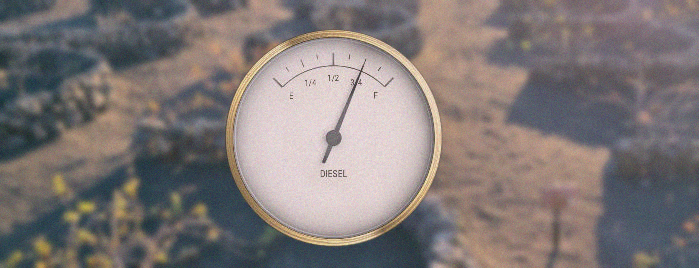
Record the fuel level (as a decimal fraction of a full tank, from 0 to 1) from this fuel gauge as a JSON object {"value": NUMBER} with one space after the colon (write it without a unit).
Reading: {"value": 0.75}
